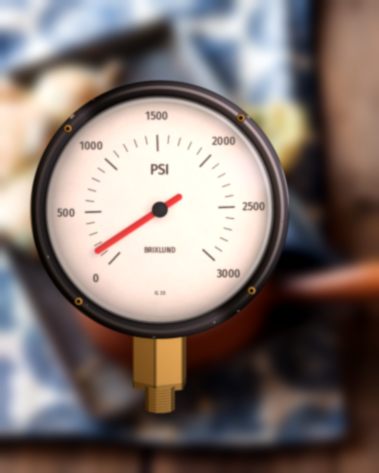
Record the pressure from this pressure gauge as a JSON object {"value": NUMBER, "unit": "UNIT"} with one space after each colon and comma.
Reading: {"value": 150, "unit": "psi"}
